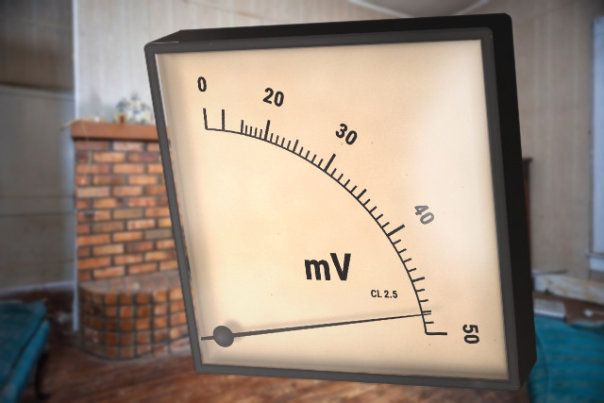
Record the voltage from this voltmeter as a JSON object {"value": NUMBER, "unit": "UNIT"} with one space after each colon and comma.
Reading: {"value": 48, "unit": "mV"}
